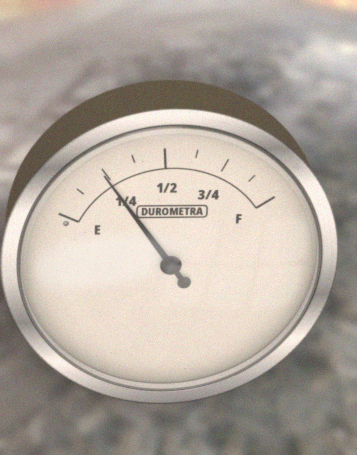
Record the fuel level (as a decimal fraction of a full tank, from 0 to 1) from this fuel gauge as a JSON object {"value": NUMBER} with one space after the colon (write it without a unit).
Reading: {"value": 0.25}
